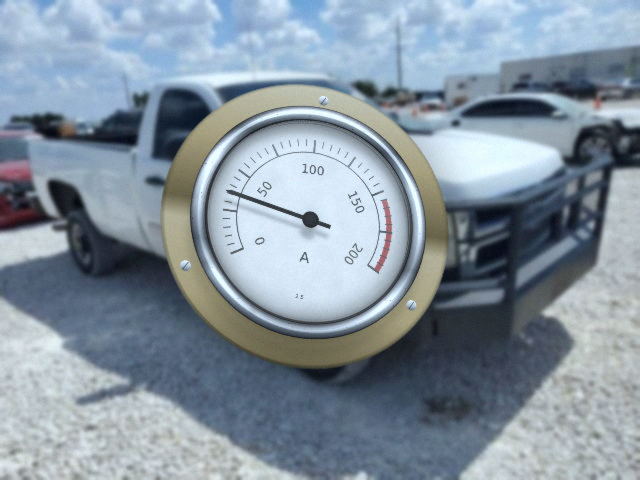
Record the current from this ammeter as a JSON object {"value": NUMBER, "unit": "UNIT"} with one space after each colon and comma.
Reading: {"value": 35, "unit": "A"}
